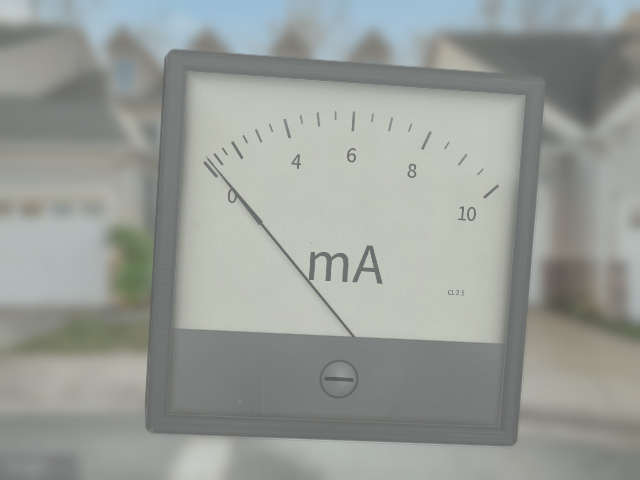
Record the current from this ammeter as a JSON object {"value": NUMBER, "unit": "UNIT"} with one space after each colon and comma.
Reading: {"value": 0.5, "unit": "mA"}
